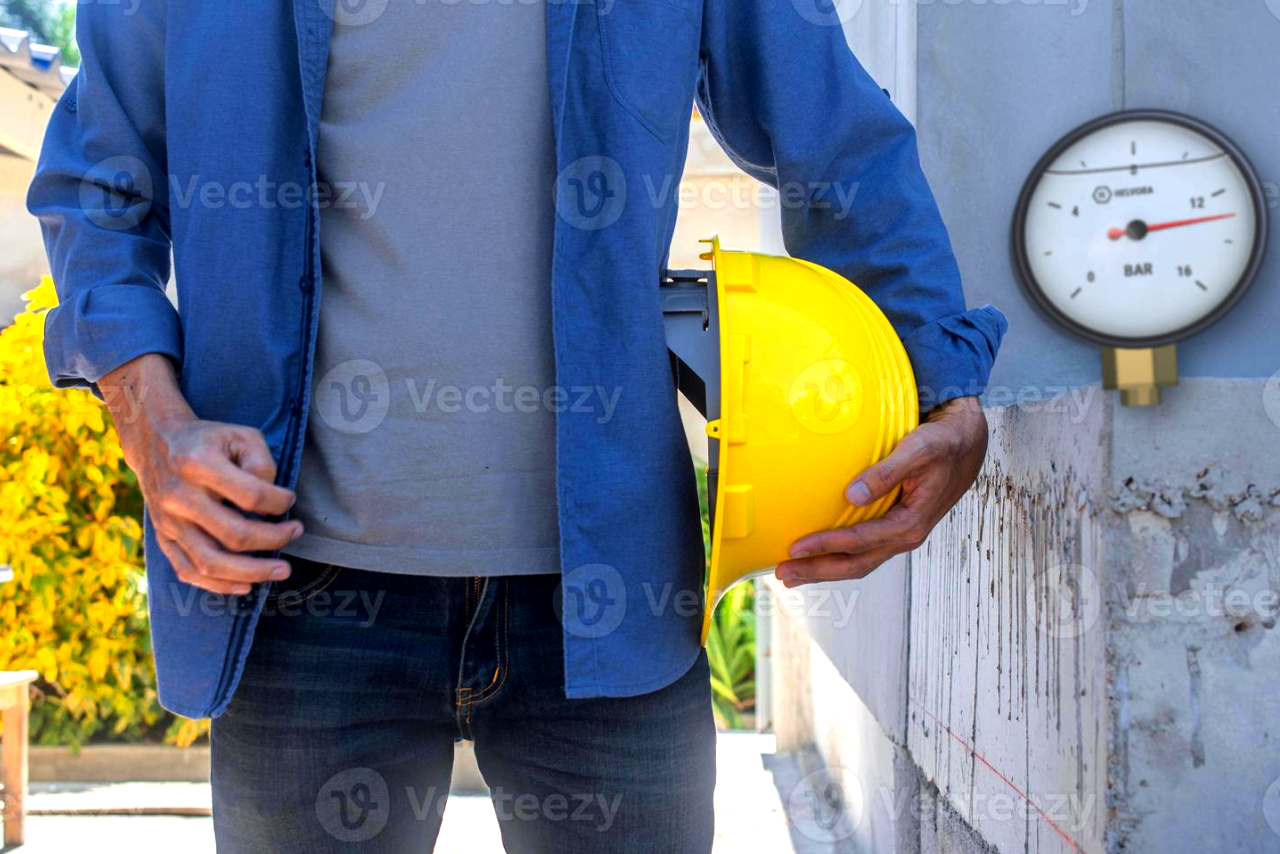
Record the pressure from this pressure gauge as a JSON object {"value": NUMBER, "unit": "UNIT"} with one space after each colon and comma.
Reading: {"value": 13, "unit": "bar"}
